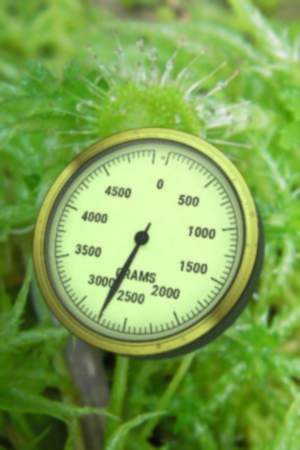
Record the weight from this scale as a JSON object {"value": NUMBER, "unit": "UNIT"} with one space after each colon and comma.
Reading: {"value": 2750, "unit": "g"}
